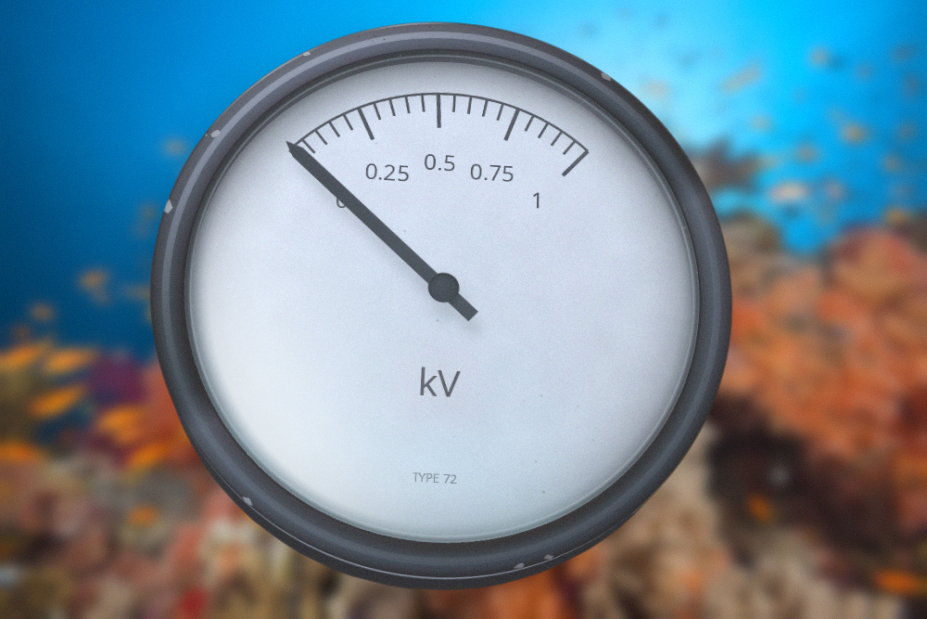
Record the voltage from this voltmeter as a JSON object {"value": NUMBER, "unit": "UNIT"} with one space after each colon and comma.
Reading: {"value": 0, "unit": "kV"}
